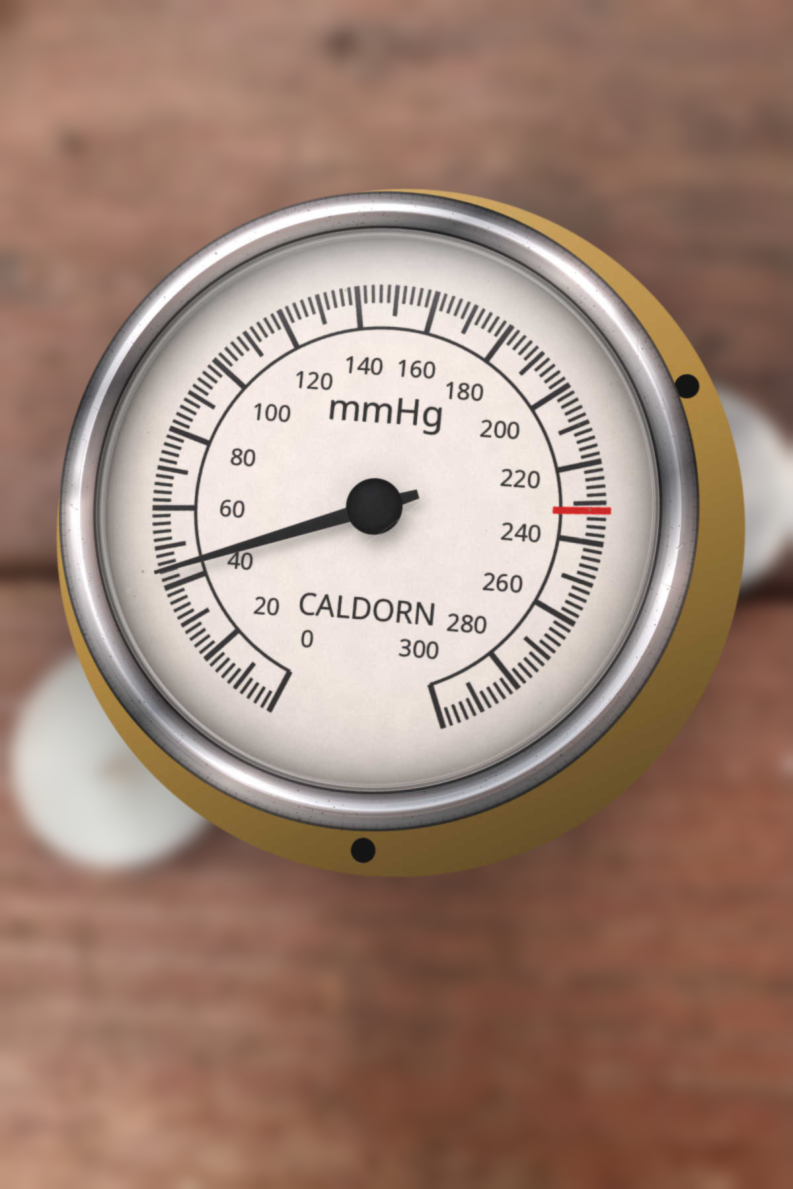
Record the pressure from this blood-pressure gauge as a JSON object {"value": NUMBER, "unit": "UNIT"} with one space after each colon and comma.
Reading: {"value": 44, "unit": "mmHg"}
